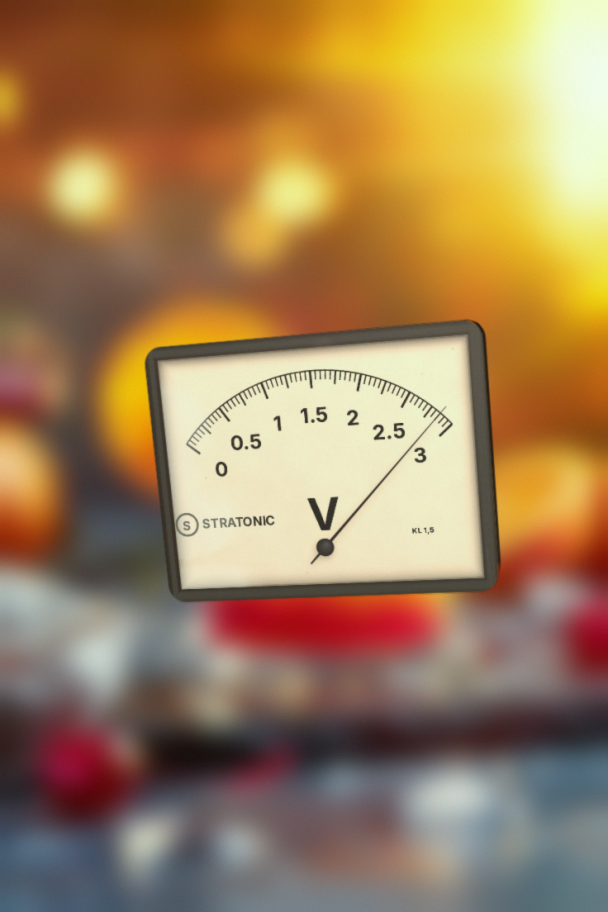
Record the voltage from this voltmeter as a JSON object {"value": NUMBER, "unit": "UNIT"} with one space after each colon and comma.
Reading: {"value": 2.85, "unit": "V"}
